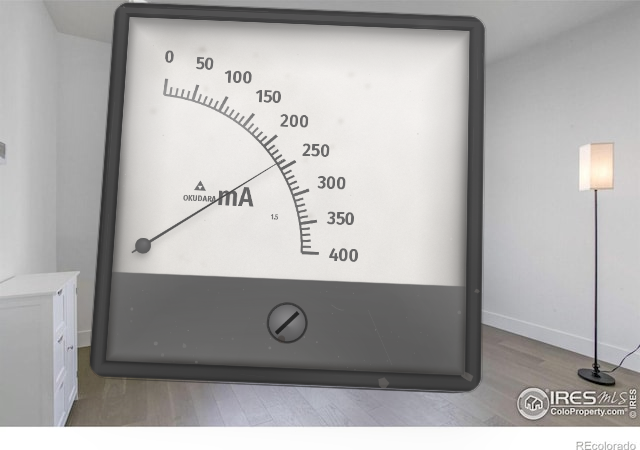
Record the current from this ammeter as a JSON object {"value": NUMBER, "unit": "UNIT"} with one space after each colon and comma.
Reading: {"value": 240, "unit": "mA"}
